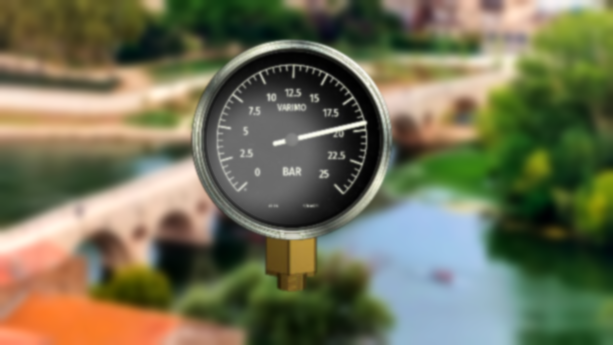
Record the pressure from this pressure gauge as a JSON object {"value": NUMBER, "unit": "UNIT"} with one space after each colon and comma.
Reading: {"value": 19.5, "unit": "bar"}
